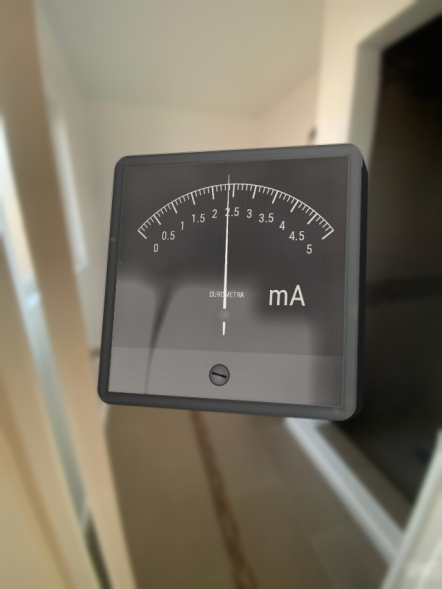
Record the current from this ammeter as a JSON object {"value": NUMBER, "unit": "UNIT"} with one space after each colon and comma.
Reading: {"value": 2.4, "unit": "mA"}
